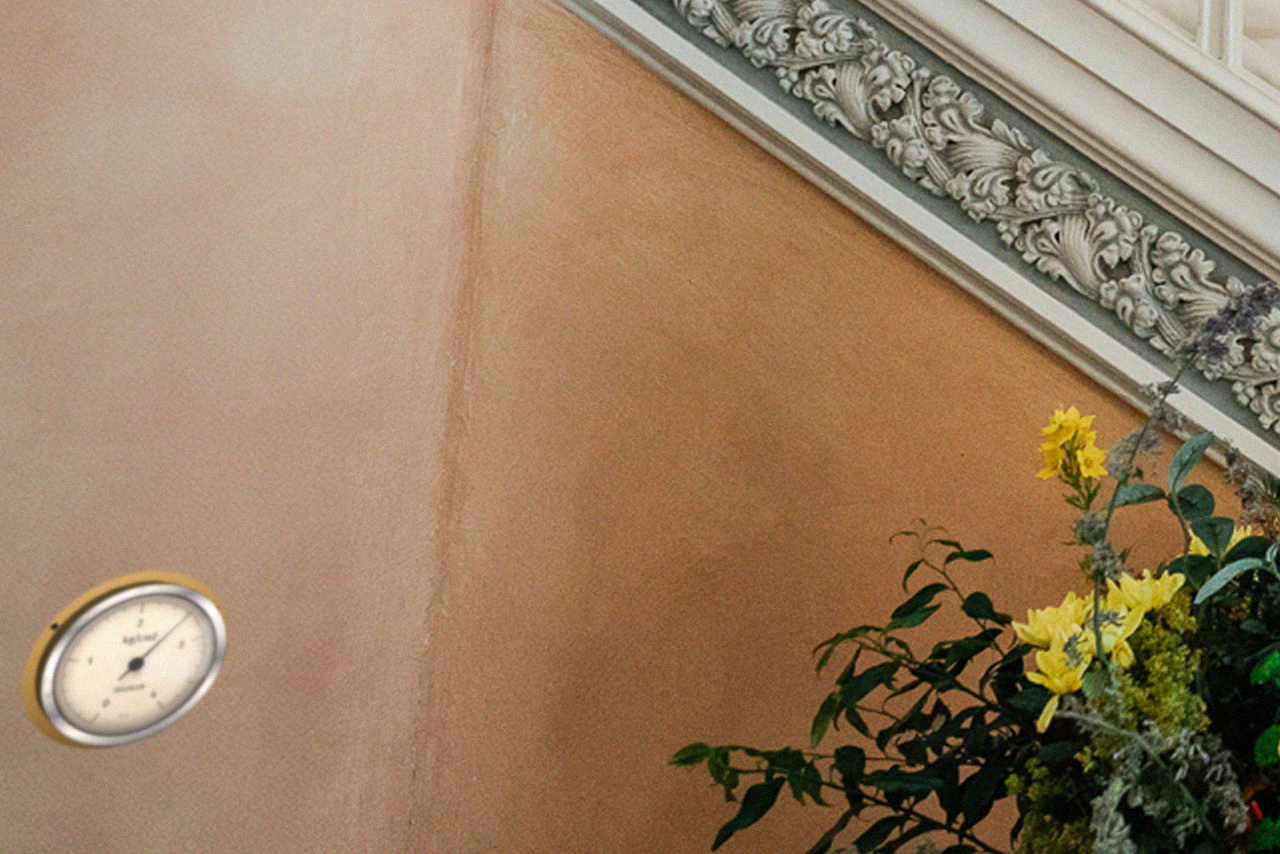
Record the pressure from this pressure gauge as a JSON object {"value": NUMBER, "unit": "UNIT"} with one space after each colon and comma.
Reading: {"value": 2.6, "unit": "kg/cm²"}
